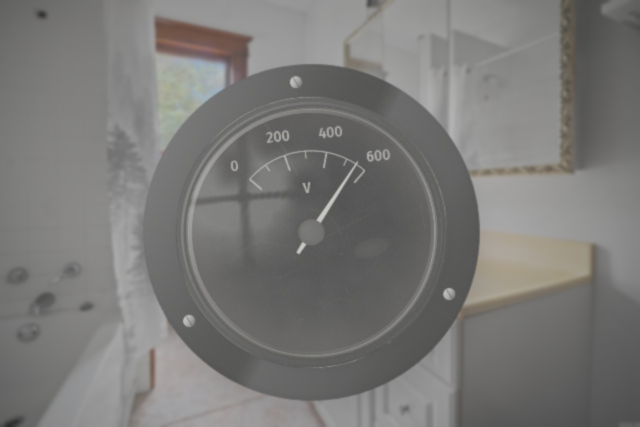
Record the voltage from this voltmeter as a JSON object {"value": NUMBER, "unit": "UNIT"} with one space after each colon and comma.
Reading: {"value": 550, "unit": "V"}
